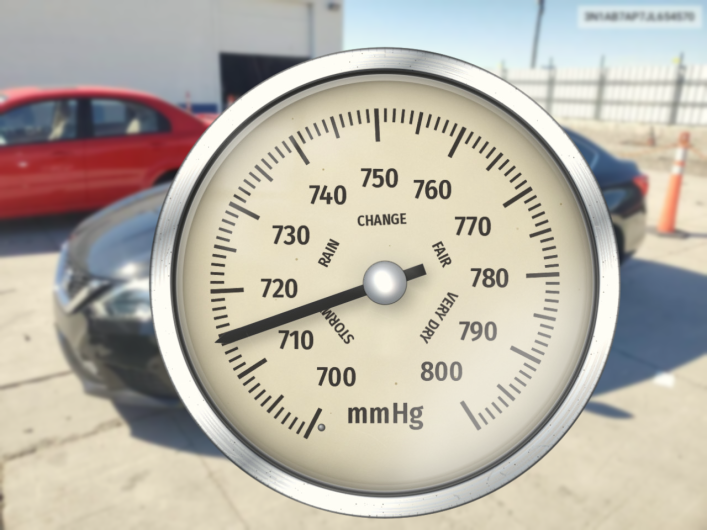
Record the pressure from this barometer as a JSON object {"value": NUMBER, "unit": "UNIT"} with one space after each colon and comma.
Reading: {"value": 714.5, "unit": "mmHg"}
